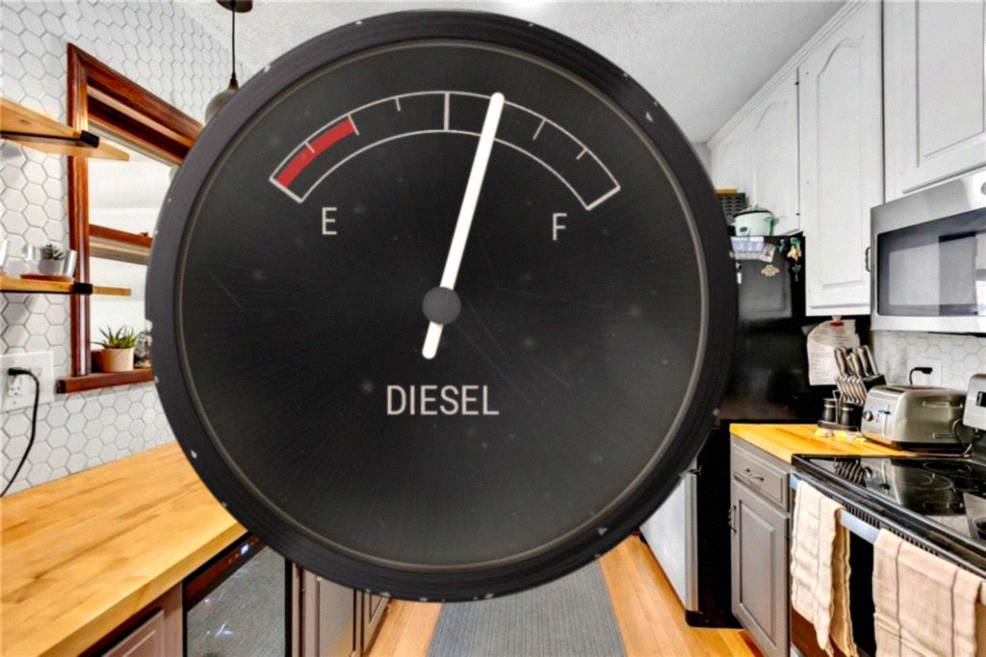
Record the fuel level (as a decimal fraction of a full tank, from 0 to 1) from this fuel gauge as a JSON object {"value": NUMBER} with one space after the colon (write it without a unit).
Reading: {"value": 0.625}
